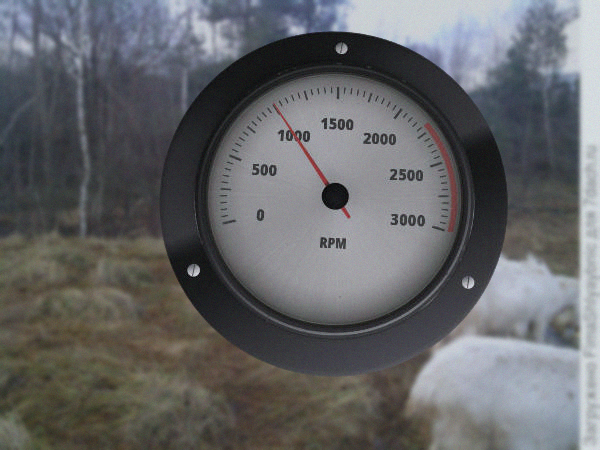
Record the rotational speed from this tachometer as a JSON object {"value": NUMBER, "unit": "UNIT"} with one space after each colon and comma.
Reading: {"value": 1000, "unit": "rpm"}
